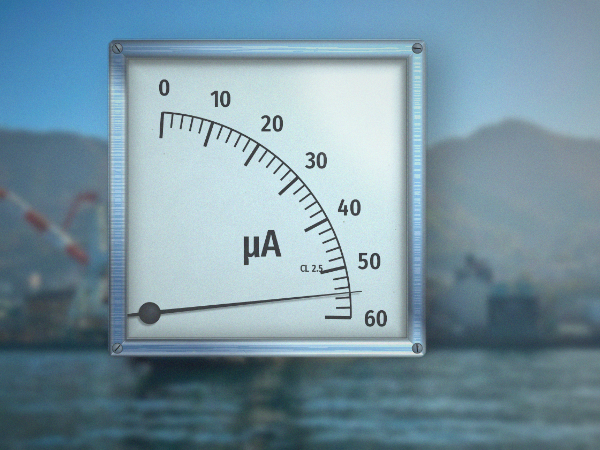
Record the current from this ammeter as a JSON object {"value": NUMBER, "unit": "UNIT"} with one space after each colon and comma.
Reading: {"value": 55, "unit": "µA"}
